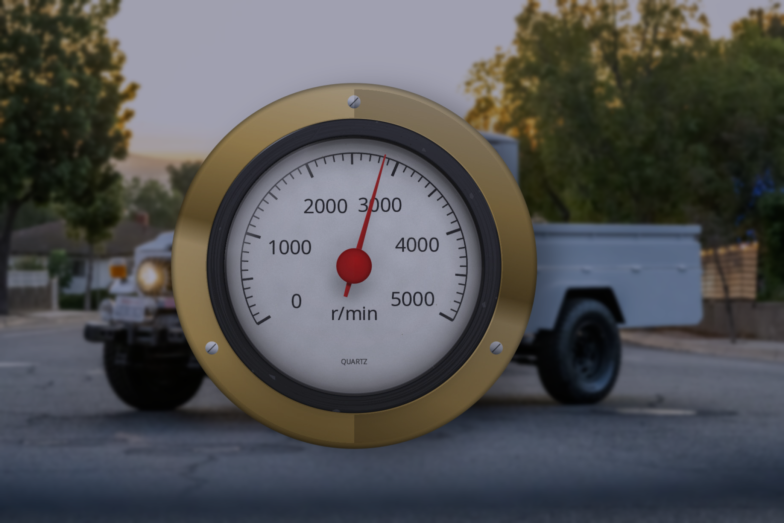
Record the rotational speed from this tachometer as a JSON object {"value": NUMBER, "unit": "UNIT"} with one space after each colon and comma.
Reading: {"value": 2850, "unit": "rpm"}
